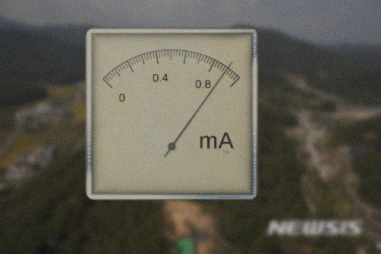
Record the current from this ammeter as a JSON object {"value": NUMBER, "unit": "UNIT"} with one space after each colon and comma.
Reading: {"value": 0.9, "unit": "mA"}
